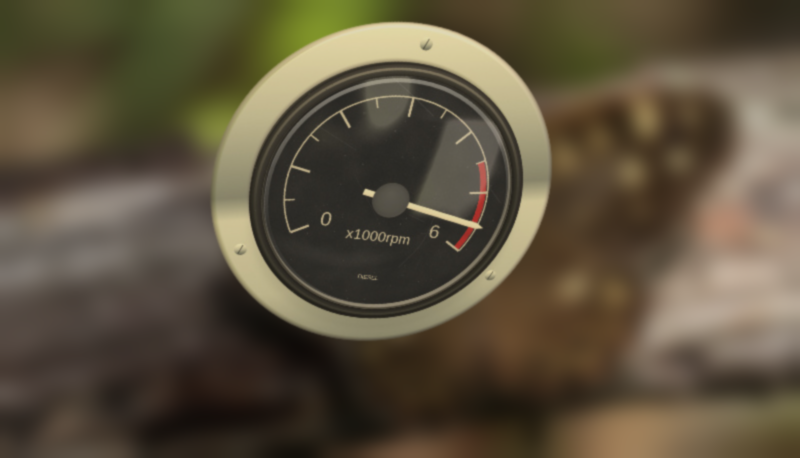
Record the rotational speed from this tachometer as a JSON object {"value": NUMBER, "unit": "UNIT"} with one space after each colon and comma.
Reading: {"value": 5500, "unit": "rpm"}
